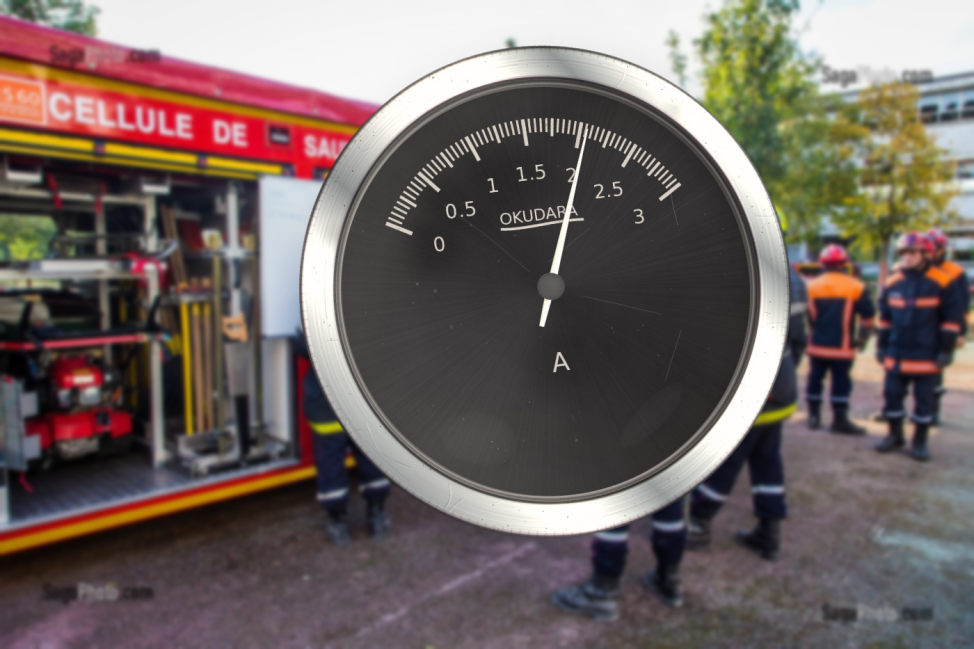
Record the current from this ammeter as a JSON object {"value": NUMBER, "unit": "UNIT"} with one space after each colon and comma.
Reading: {"value": 2.05, "unit": "A"}
